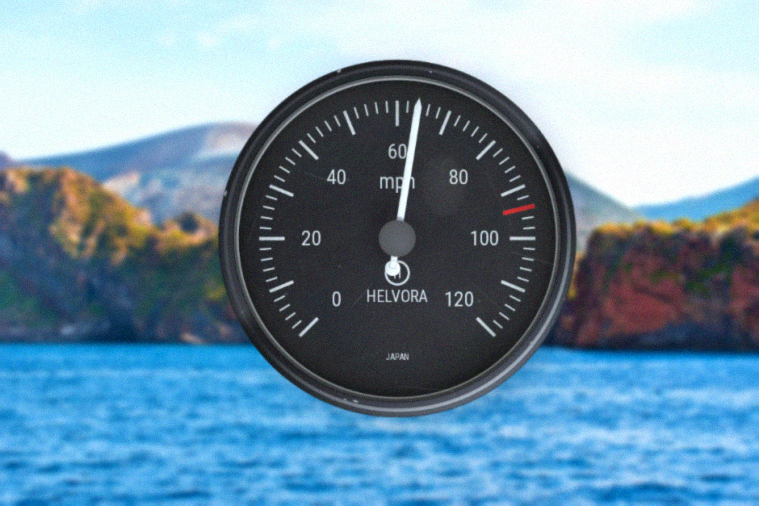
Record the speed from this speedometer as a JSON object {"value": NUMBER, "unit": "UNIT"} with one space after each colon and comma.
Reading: {"value": 64, "unit": "mph"}
